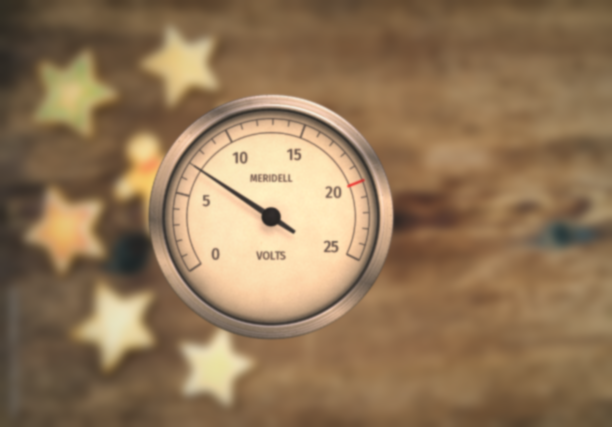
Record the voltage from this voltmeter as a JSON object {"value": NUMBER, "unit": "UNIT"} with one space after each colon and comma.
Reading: {"value": 7, "unit": "V"}
